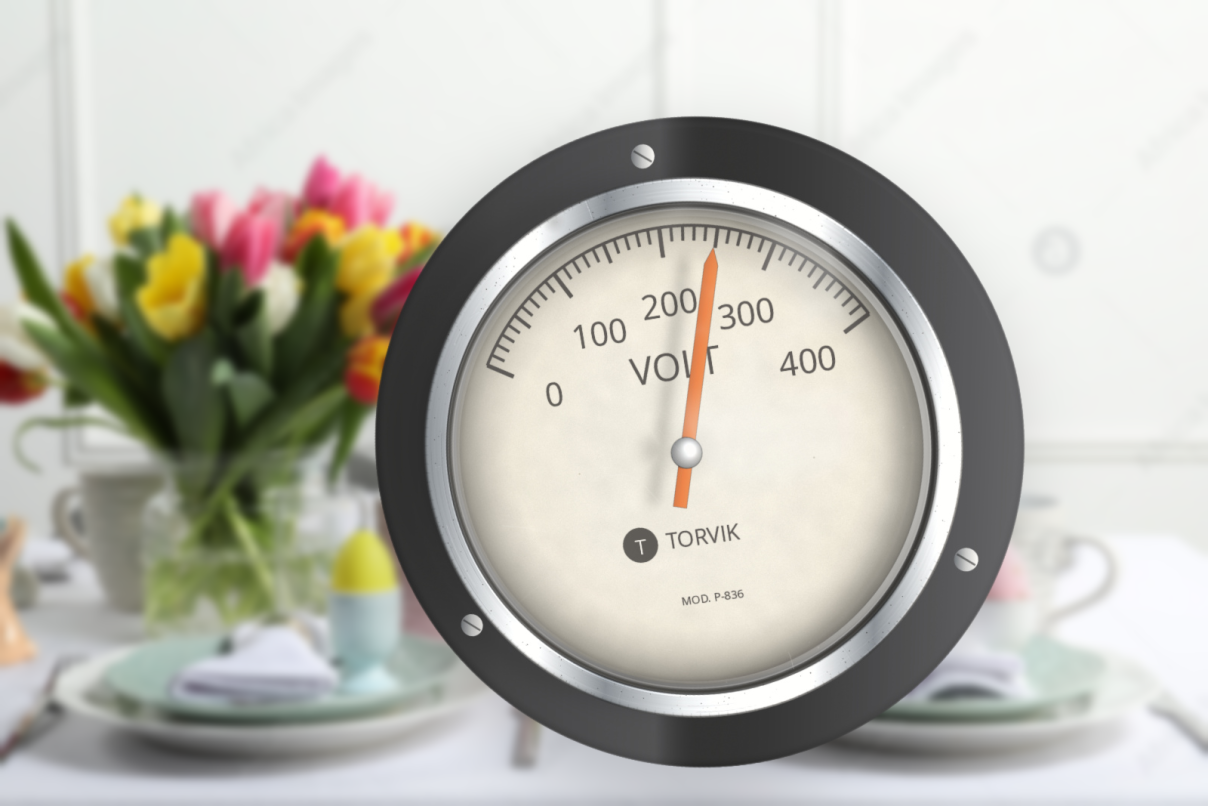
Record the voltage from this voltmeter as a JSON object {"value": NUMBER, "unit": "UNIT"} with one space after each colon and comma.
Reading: {"value": 250, "unit": "V"}
